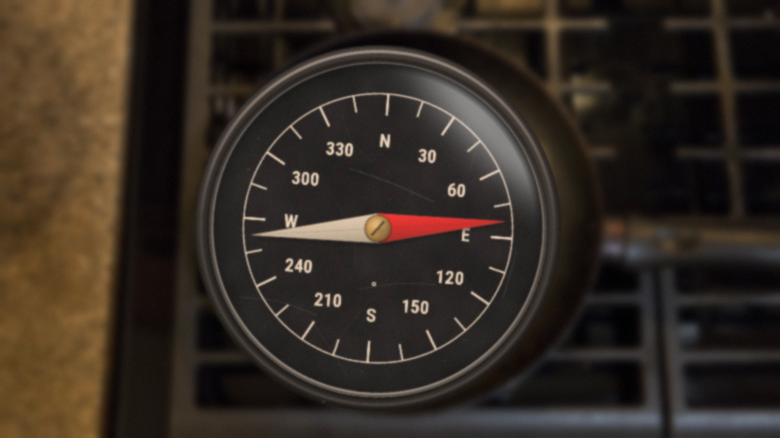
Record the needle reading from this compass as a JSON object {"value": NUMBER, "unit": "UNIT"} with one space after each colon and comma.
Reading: {"value": 82.5, "unit": "°"}
